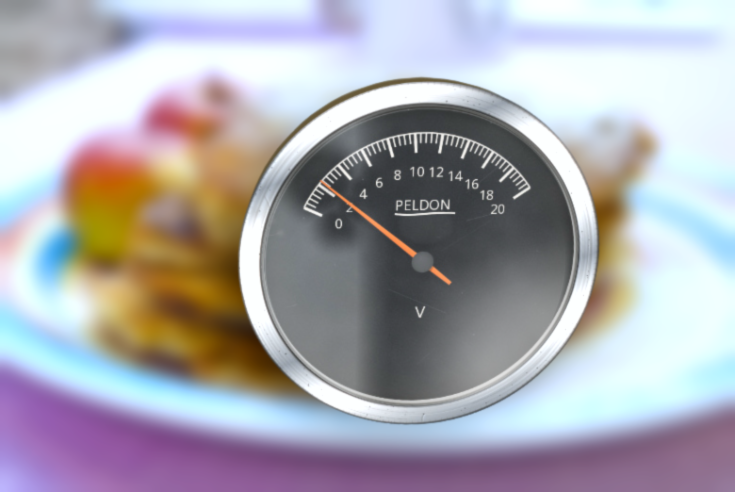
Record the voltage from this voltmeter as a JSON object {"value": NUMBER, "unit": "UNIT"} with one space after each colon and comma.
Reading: {"value": 2.4, "unit": "V"}
